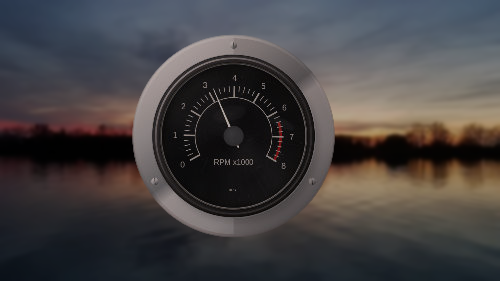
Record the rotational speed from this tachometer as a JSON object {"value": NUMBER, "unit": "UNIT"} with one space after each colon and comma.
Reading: {"value": 3200, "unit": "rpm"}
